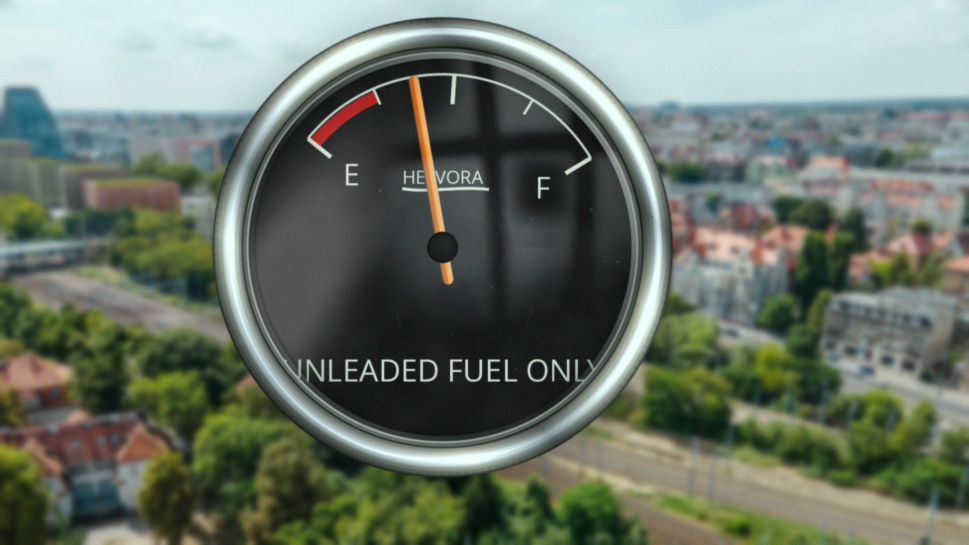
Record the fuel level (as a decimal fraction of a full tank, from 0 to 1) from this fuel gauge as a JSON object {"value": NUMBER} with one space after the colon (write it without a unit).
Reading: {"value": 0.375}
